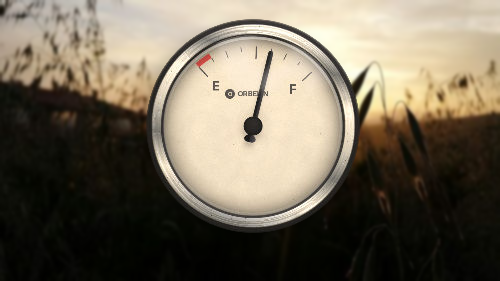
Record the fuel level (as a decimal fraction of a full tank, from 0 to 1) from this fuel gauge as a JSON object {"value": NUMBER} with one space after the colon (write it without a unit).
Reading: {"value": 0.625}
